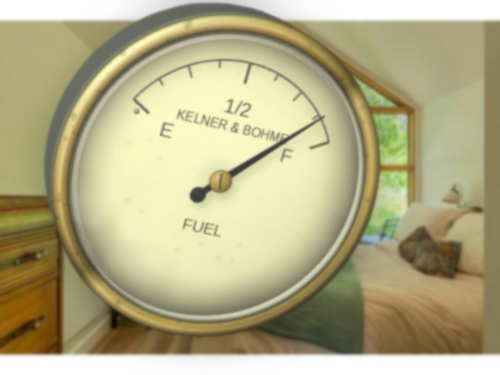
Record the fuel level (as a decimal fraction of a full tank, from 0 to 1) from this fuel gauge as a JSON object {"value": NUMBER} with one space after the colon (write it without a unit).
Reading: {"value": 0.875}
